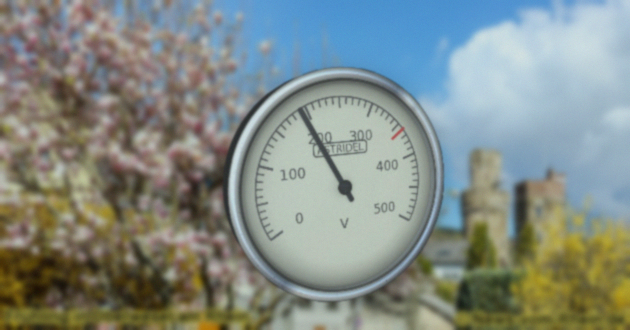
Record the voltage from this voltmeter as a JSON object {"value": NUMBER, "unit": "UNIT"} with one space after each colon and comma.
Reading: {"value": 190, "unit": "V"}
